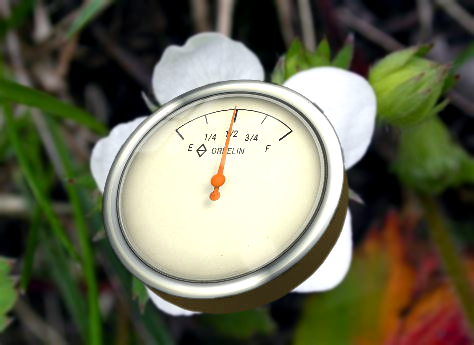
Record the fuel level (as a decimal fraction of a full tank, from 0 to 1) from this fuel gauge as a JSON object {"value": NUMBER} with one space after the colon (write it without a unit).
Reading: {"value": 0.5}
